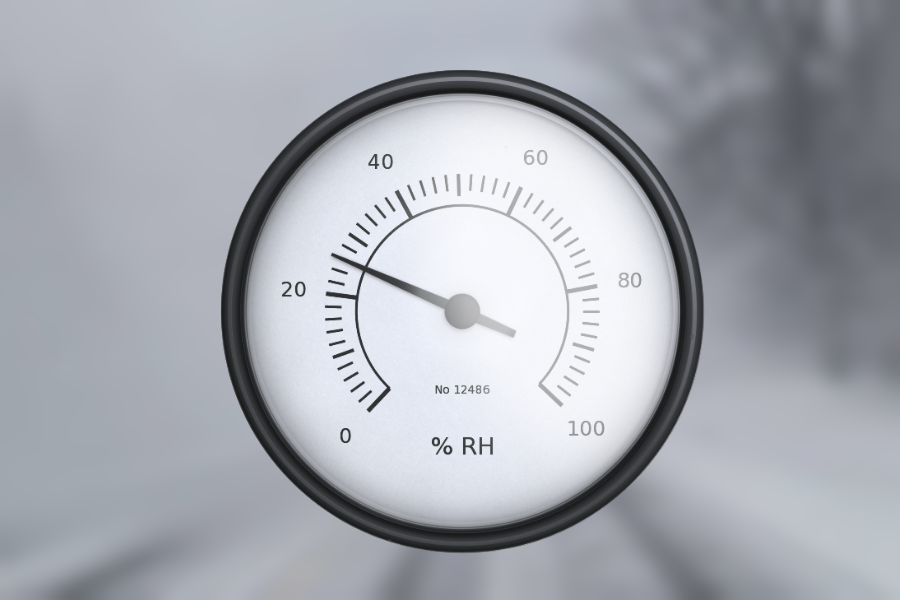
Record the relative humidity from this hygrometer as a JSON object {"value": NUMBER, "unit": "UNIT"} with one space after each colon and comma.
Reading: {"value": 26, "unit": "%"}
